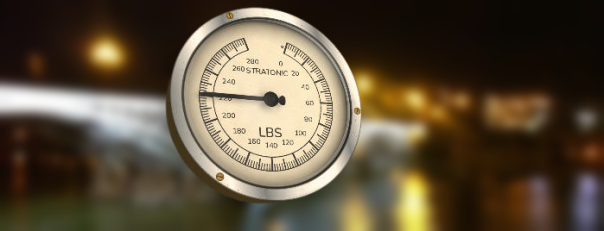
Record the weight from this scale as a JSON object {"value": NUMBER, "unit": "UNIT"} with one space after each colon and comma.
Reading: {"value": 220, "unit": "lb"}
